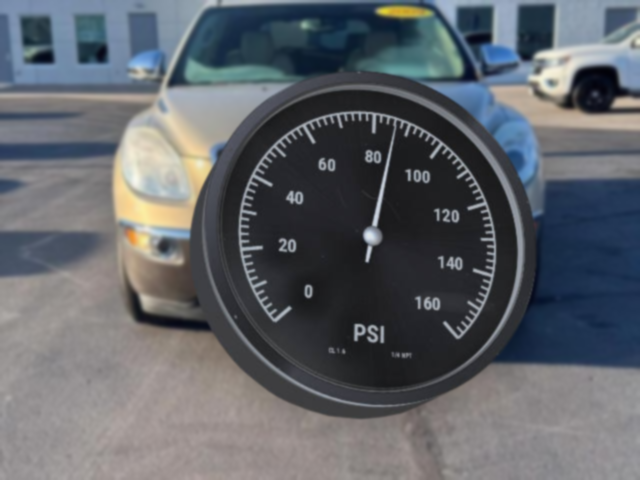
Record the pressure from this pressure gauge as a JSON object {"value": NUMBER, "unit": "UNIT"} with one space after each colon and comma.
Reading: {"value": 86, "unit": "psi"}
